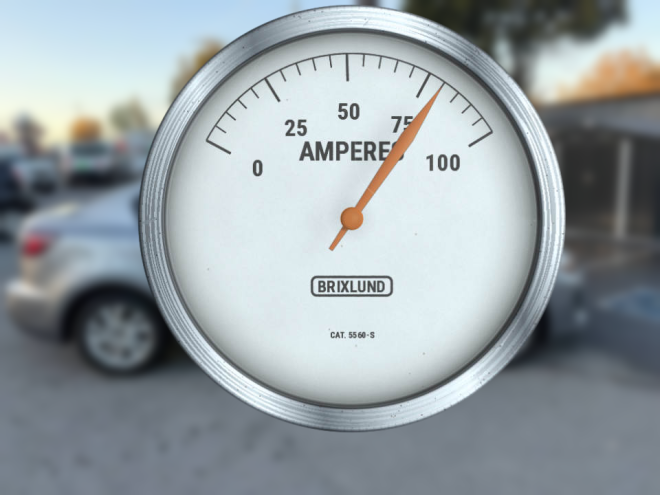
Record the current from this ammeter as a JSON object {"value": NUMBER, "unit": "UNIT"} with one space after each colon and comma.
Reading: {"value": 80, "unit": "A"}
